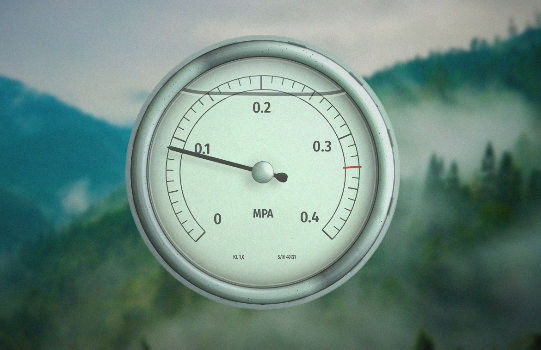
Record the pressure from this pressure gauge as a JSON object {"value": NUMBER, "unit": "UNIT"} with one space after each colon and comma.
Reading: {"value": 0.09, "unit": "MPa"}
